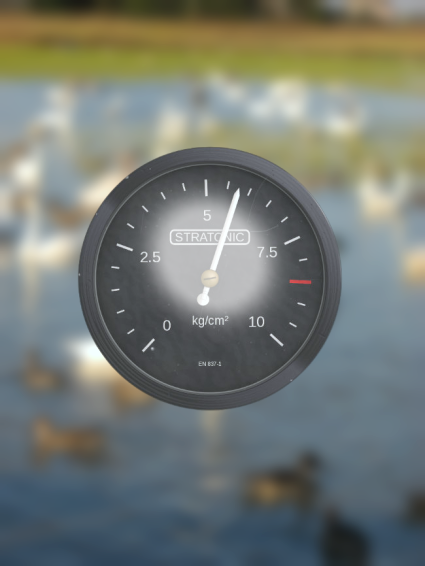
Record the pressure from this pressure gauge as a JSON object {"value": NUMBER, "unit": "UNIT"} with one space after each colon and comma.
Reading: {"value": 5.75, "unit": "kg/cm²"}
